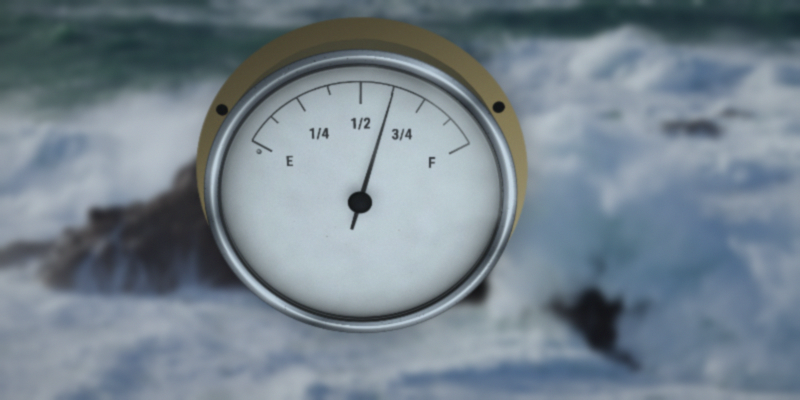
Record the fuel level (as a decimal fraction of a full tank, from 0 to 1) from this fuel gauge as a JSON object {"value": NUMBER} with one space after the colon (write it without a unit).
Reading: {"value": 0.625}
